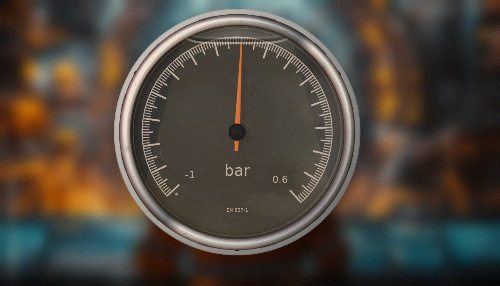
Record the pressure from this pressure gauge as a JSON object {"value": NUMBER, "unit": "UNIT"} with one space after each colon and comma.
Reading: {"value": -0.2, "unit": "bar"}
